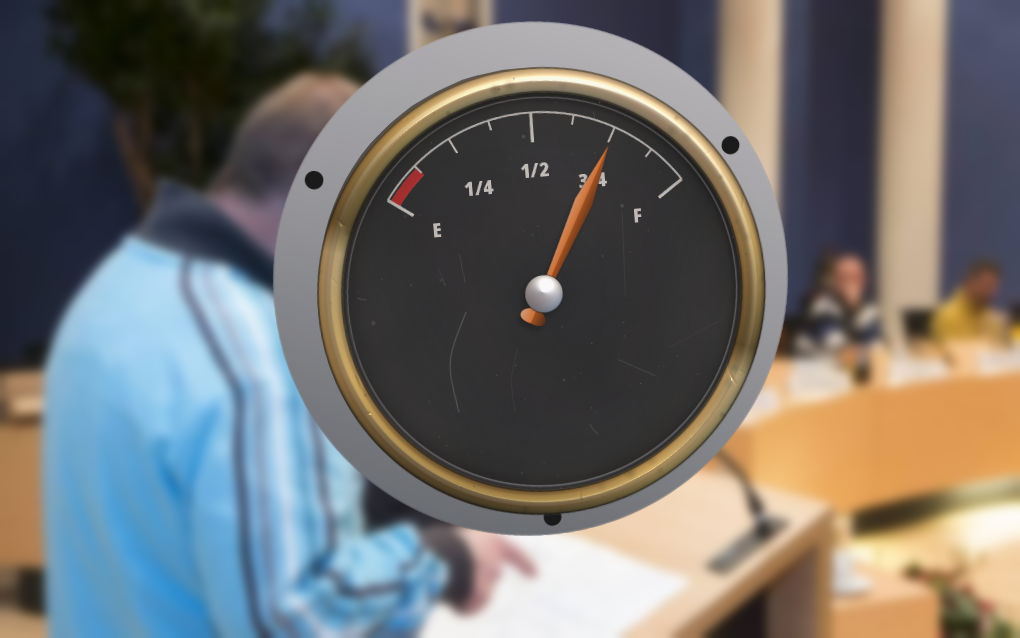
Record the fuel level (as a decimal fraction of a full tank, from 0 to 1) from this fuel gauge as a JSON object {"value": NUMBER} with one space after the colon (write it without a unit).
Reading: {"value": 0.75}
